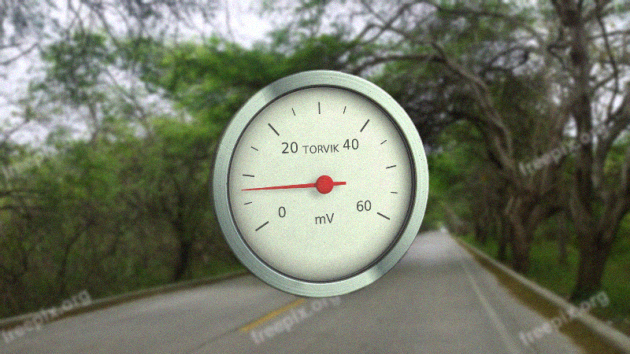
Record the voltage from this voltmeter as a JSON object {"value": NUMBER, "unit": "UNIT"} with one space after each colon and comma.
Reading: {"value": 7.5, "unit": "mV"}
